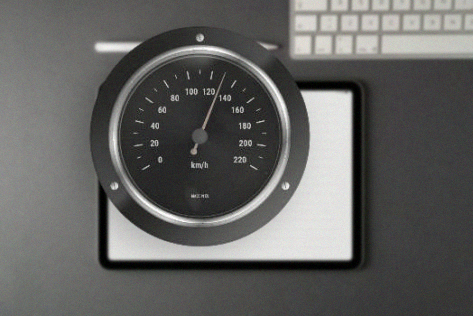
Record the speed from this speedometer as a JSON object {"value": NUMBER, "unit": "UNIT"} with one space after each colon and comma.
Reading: {"value": 130, "unit": "km/h"}
